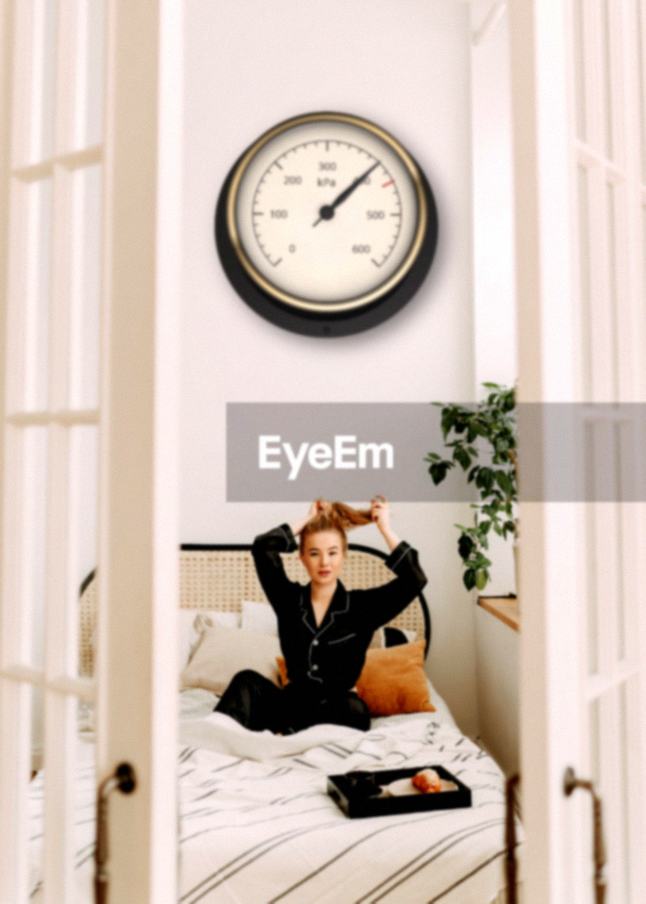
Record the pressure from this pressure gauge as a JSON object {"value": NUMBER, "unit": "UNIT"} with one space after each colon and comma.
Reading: {"value": 400, "unit": "kPa"}
